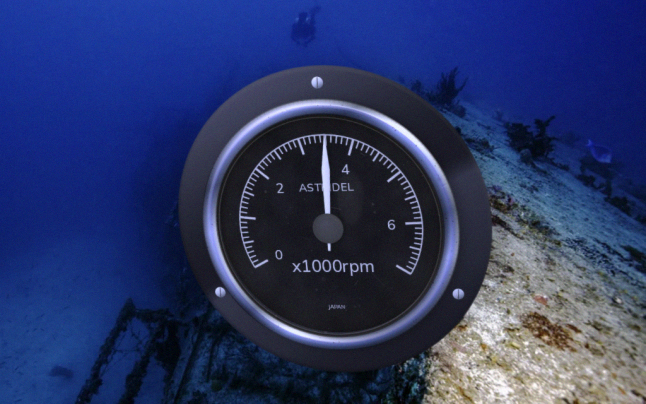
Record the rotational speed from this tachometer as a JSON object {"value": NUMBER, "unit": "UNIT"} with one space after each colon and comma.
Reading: {"value": 3500, "unit": "rpm"}
